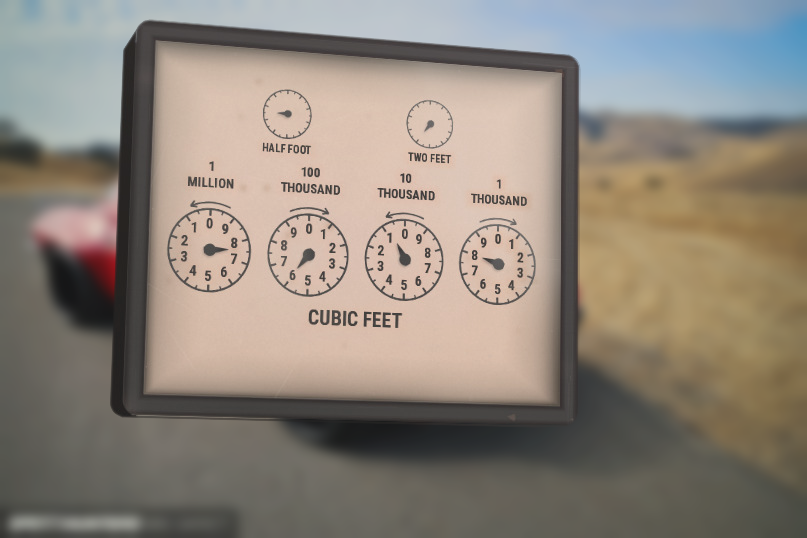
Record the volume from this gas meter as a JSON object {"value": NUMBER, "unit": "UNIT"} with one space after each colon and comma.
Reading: {"value": 760800, "unit": "ft³"}
